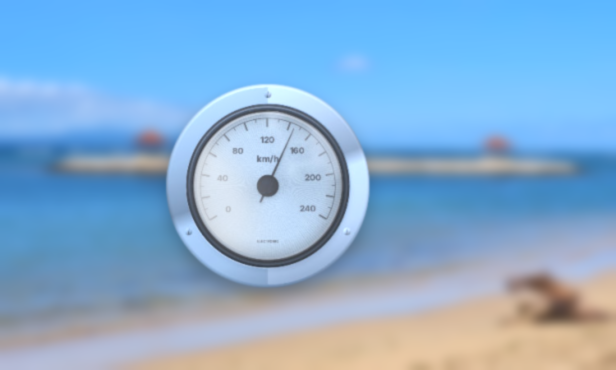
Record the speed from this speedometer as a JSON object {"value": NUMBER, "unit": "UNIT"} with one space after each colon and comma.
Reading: {"value": 145, "unit": "km/h"}
